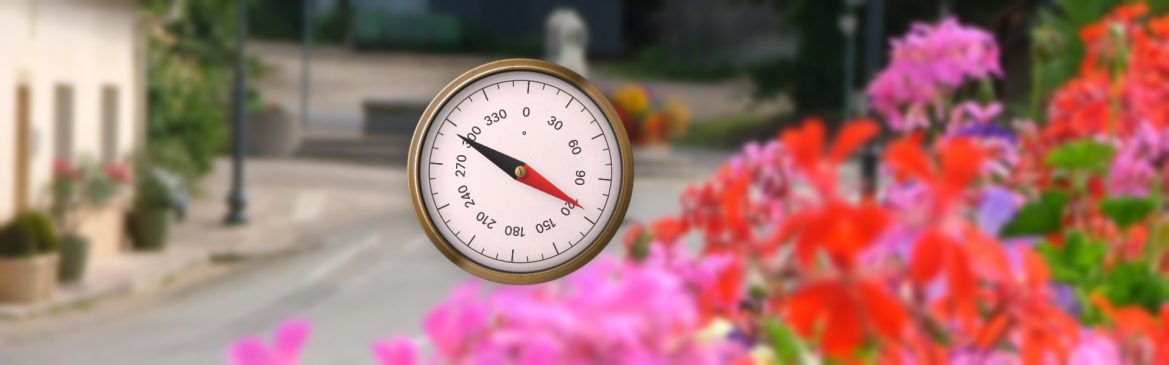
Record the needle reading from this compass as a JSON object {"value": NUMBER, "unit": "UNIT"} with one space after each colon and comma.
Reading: {"value": 115, "unit": "°"}
